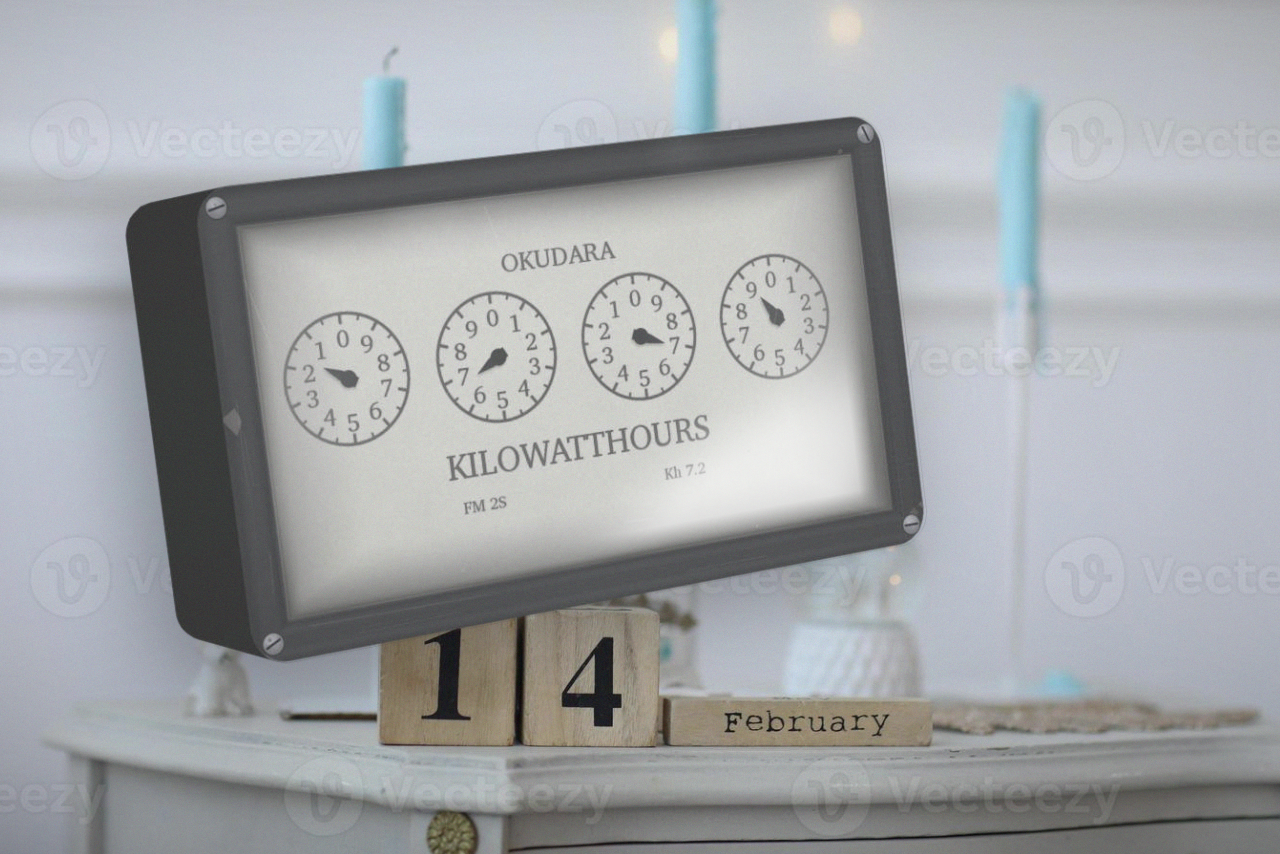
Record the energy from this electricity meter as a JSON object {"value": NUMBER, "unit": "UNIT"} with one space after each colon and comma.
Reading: {"value": 1669, "unit": "kWh"}
